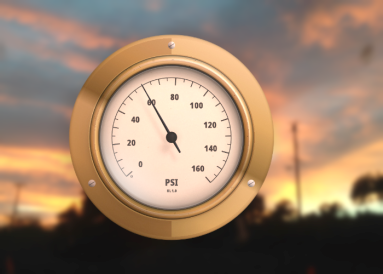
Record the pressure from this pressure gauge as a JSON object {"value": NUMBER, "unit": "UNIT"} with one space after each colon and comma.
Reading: {"value": 60, "unit": "psi"}
